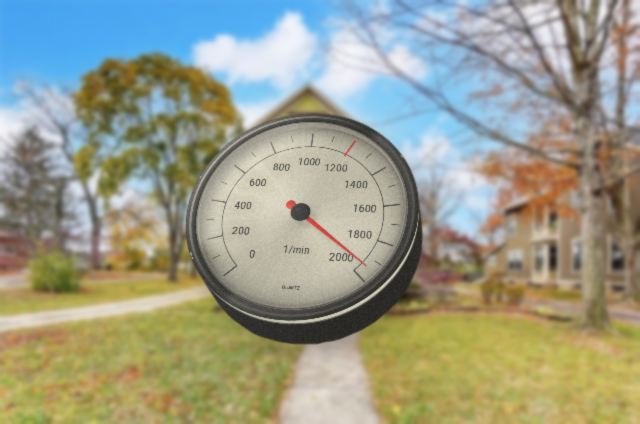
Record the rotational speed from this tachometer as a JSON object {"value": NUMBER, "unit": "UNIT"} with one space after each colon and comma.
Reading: {"value": 1950, "unit": "rpm"}
